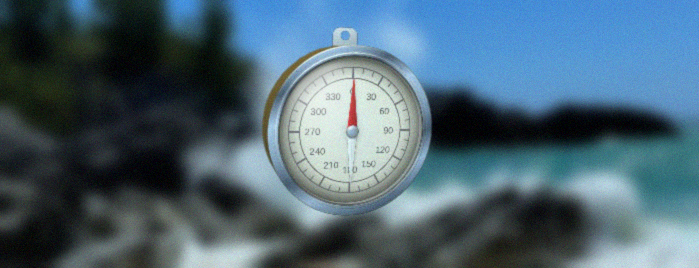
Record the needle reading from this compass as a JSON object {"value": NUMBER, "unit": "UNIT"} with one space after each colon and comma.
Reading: {"value": 0, "unit": "°"}
